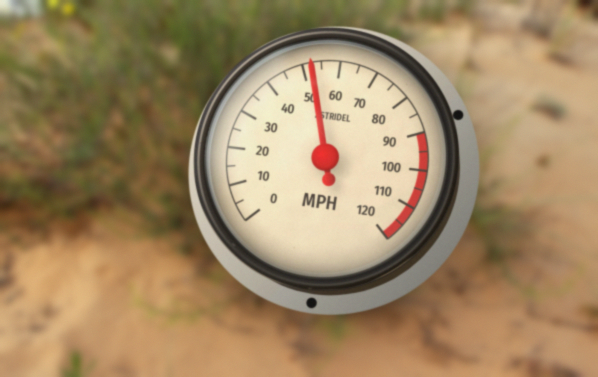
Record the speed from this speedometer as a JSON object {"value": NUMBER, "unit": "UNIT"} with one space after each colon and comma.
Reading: {"value": 52.5, "unit": "mph"}
